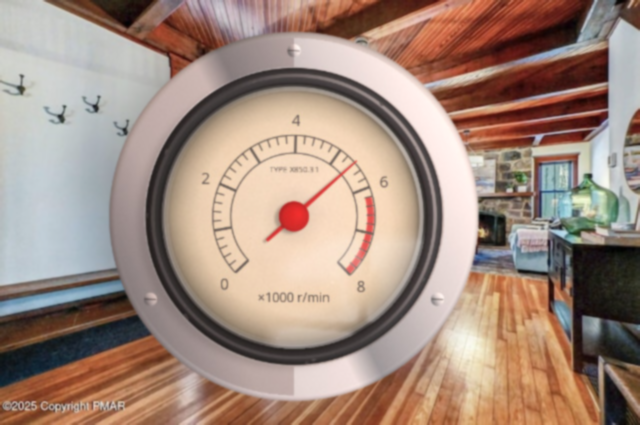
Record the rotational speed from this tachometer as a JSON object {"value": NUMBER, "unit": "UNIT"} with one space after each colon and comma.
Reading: {"value": 5400, "unit": "rpm"}
